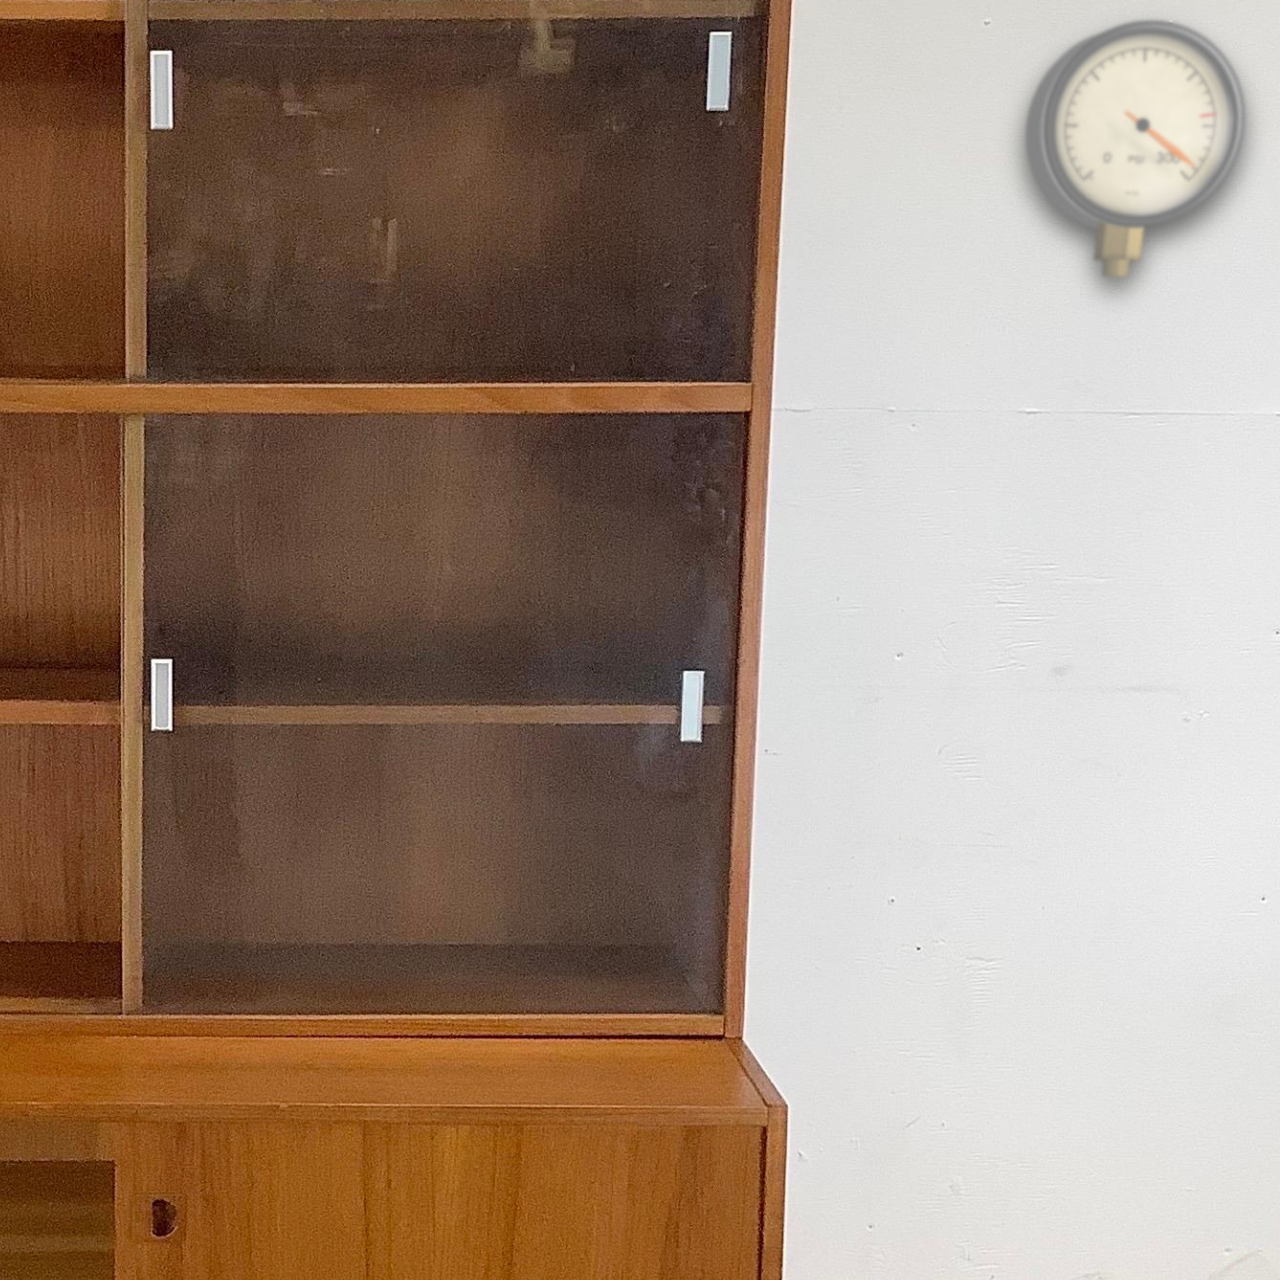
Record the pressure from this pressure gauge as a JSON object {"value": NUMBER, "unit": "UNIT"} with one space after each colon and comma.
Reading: {"value": 290, "unit": "psi"}
